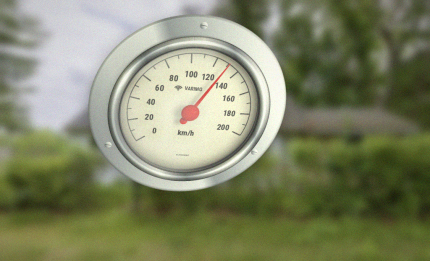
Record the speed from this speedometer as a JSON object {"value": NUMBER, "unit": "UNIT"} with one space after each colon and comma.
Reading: {"value": 130, "unit": "km/h"}
